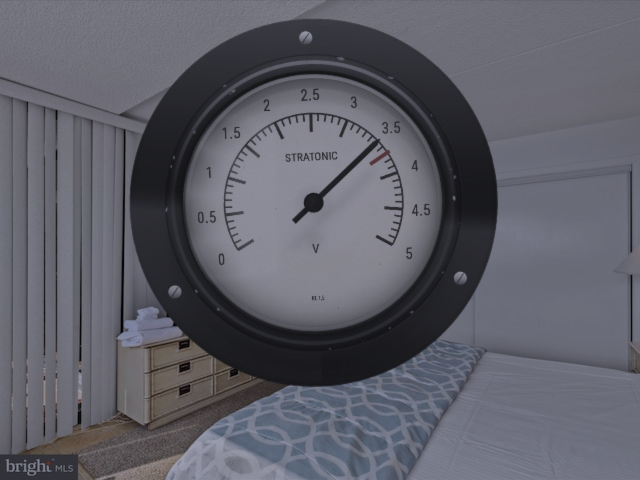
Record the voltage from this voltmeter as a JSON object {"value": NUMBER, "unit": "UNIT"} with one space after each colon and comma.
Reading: {"value": 3.5, "unit": "V"}
